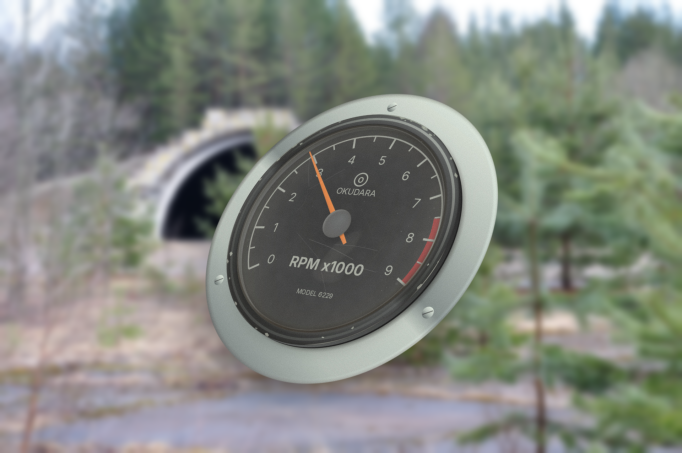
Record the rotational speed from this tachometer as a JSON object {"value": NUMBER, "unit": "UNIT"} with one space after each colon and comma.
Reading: {"value": 3000, "unit": "rpm"}
